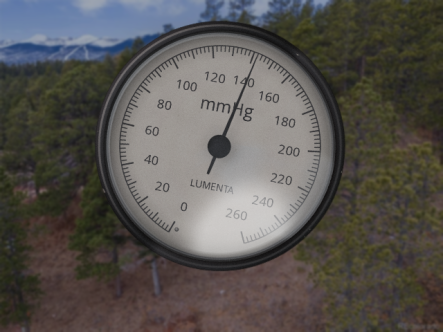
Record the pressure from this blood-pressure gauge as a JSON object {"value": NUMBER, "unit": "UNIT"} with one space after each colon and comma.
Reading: {"value": 142, "unit": "mmHg"}
